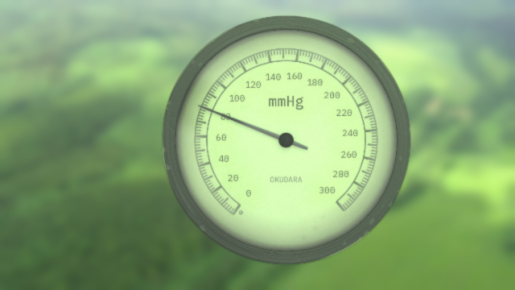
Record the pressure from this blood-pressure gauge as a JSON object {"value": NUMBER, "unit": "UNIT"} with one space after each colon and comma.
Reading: {"value": 80, "unit": "mmHg"}
